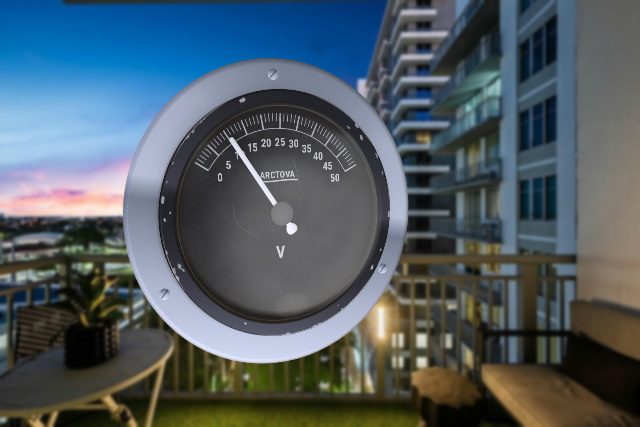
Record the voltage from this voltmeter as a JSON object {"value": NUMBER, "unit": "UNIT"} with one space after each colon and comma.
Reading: {"value": 10, "unit": "V"}
